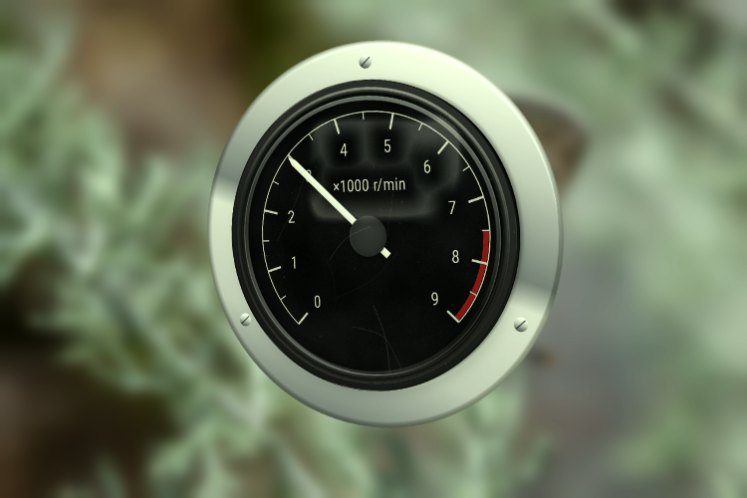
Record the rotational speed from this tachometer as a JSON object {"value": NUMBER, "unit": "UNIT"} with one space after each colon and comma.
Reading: {"value": 3000, "unit": "rpm"}
